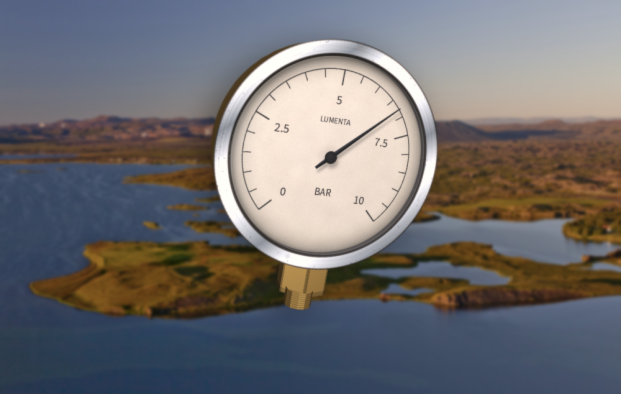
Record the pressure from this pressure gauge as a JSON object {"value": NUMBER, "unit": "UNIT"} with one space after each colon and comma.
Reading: {"value": 6.75, "unit": "bar"}
